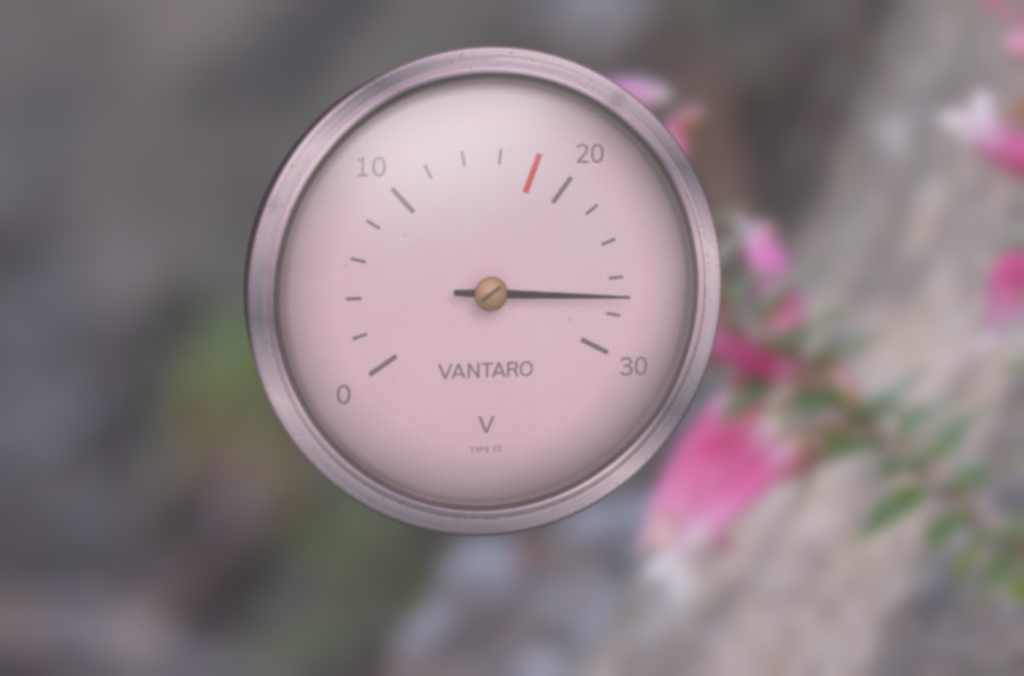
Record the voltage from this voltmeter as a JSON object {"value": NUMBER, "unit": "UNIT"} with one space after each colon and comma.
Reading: {"value": 27, "unit": "V"}
